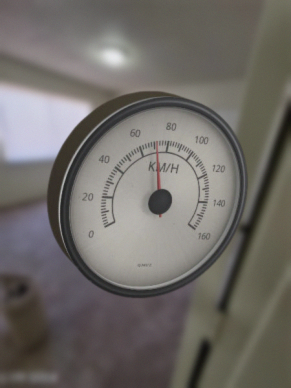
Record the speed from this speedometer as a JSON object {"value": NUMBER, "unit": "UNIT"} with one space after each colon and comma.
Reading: {"value": 70, "unit": "km/h"}
